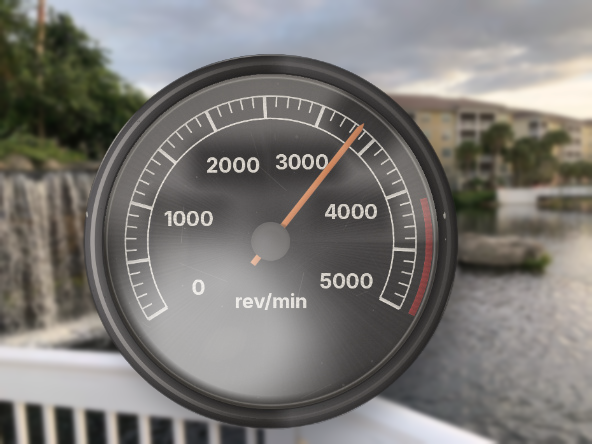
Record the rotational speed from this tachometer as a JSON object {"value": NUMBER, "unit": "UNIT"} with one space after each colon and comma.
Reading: {"value": 3350, "unit": "rpm"}
